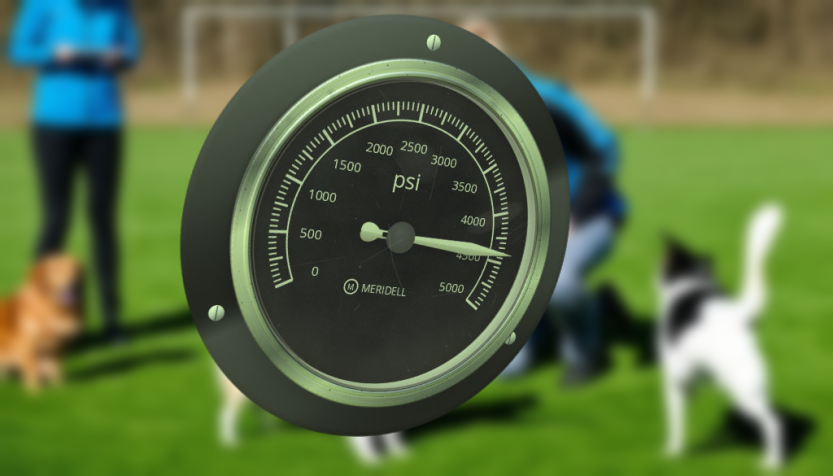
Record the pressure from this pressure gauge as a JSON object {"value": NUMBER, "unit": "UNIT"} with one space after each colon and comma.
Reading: {"value": 4400, "unit": "psi"}
